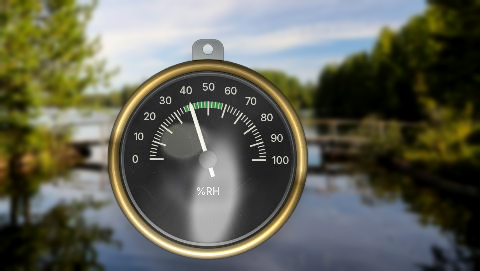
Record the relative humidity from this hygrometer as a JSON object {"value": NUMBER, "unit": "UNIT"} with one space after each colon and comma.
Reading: {"value": 40, "unit": "%"}
